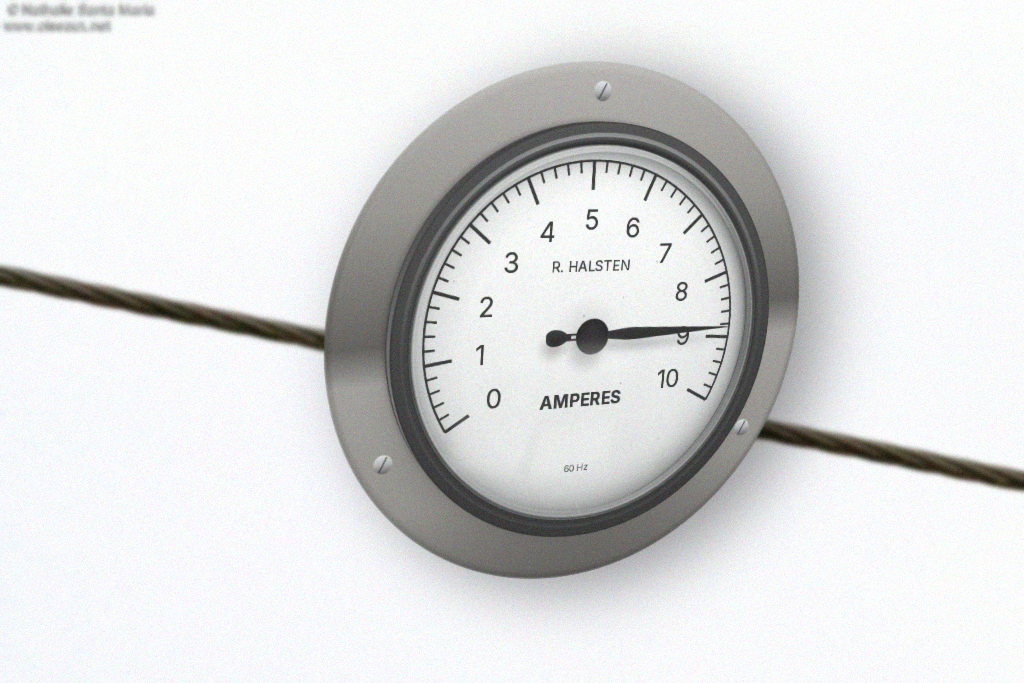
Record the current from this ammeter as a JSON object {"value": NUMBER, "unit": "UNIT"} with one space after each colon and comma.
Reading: {"value": 8.8, "unit": "A"}
